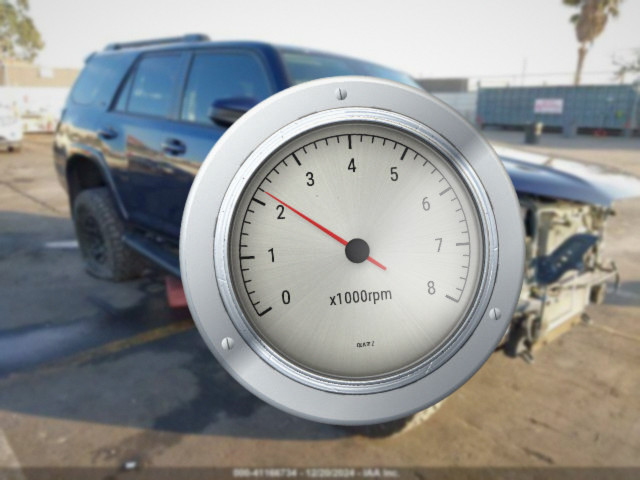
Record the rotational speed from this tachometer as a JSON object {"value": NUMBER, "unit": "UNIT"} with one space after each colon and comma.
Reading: {"value": 2200, "unit": "rpm"}
